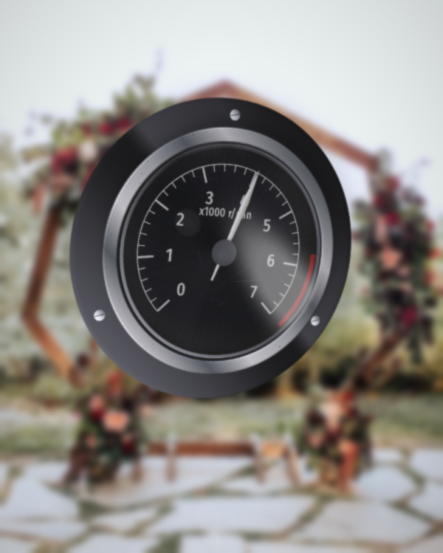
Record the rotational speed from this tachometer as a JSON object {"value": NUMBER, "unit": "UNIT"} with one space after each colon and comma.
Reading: {"value": 4000, "unit": "rpm"}
